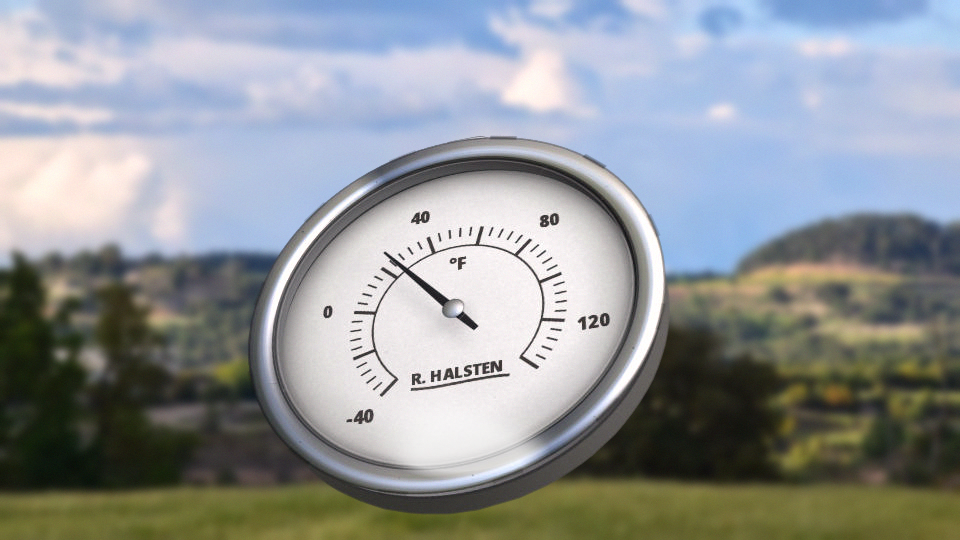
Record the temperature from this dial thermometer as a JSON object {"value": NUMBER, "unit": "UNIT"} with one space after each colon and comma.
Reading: {"value": 24, "unit": "°F"}
